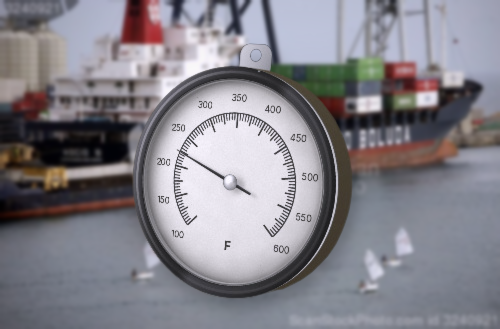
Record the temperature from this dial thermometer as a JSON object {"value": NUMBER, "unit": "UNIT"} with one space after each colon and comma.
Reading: {"value": 225, "unit": "°F"}
